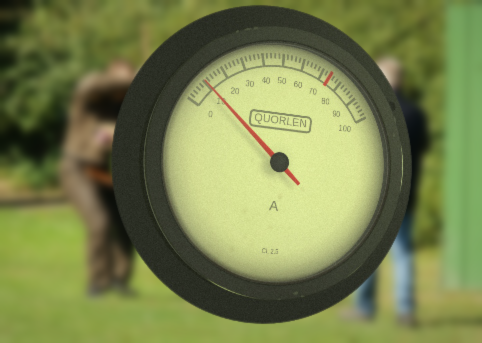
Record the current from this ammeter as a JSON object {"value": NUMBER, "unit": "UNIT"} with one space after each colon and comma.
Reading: {"value": 10, "unit": "A"}
